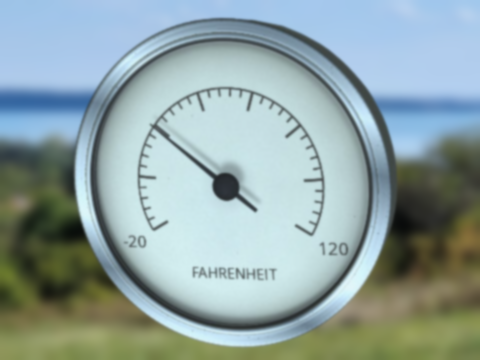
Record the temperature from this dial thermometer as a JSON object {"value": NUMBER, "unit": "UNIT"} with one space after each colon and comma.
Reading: {"value": 20, "unit": "°F"}
